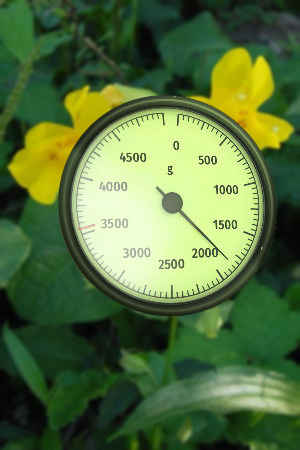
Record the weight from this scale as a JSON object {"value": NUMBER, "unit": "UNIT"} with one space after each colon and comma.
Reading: {"value": 1850, "unit": "g"}
